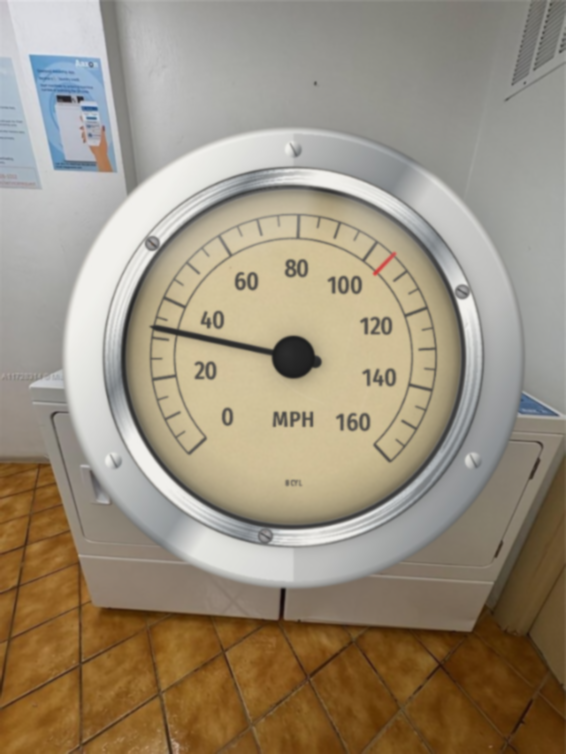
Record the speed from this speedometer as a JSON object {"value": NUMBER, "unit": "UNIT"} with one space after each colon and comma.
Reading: {"value": 32.5, "unit": "mph"}
